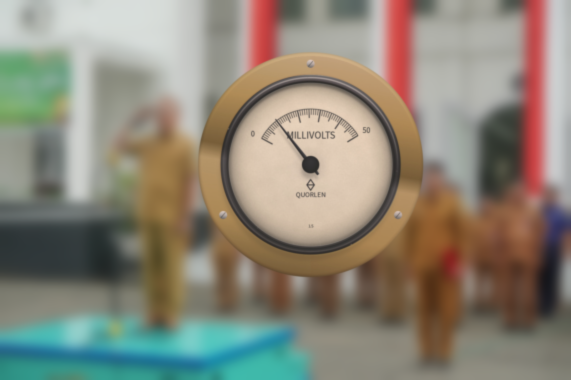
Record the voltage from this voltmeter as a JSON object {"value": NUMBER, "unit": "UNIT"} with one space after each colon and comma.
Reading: {"value": 10, "unit": "mV"}
